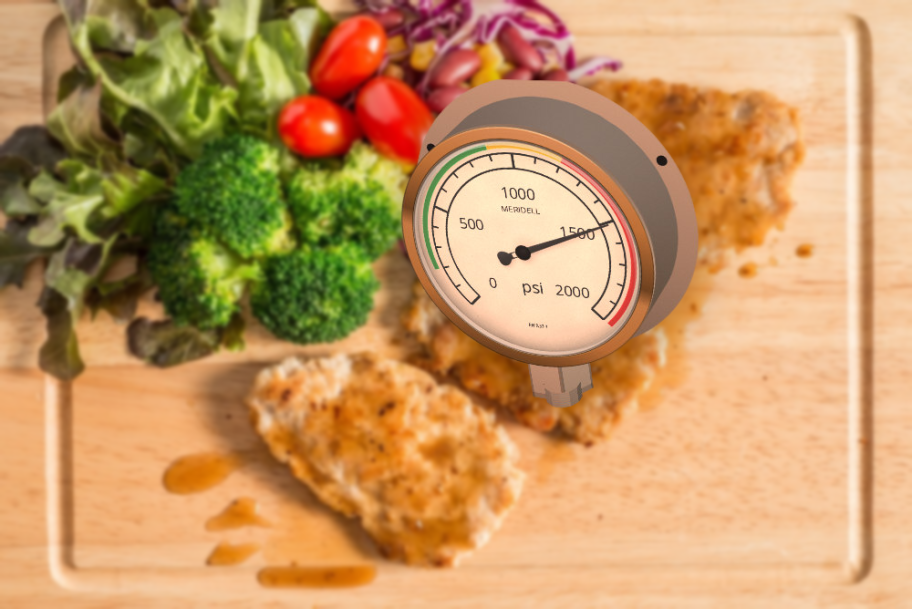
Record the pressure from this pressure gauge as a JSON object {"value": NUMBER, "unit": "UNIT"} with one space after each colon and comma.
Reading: {"value": 1500, "unit": "psi"}
